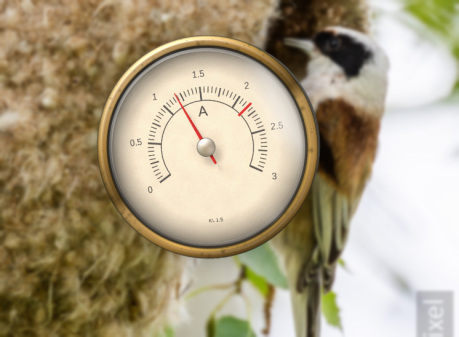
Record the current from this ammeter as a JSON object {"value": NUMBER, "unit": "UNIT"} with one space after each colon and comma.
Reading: {"value": 1.2, "unit": "A"}
